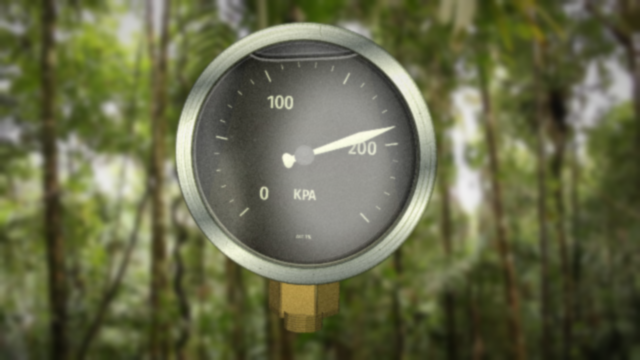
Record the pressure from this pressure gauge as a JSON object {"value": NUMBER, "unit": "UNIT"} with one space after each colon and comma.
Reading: {"value": 190, "unit": "kPa"}
